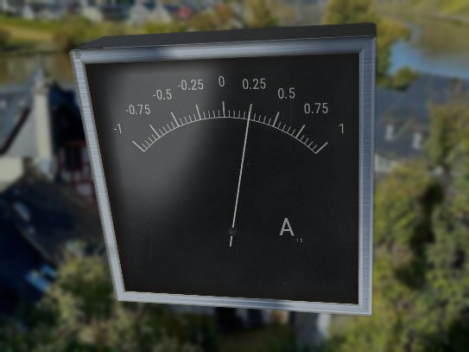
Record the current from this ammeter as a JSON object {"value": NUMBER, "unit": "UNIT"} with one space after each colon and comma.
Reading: {"value": 0.25, "unit": "A"}
